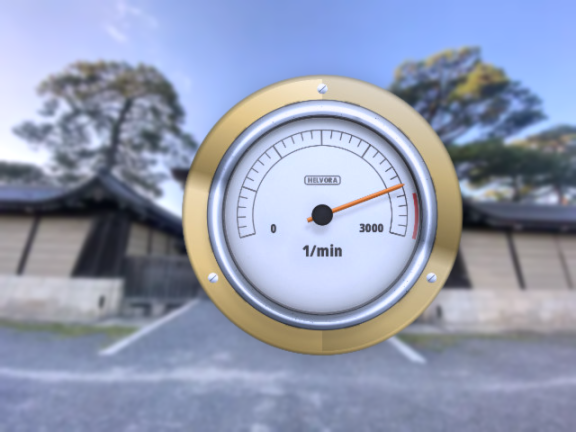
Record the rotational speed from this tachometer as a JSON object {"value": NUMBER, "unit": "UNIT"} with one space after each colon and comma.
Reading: {"value": 2500, "unit": "rpm"}
